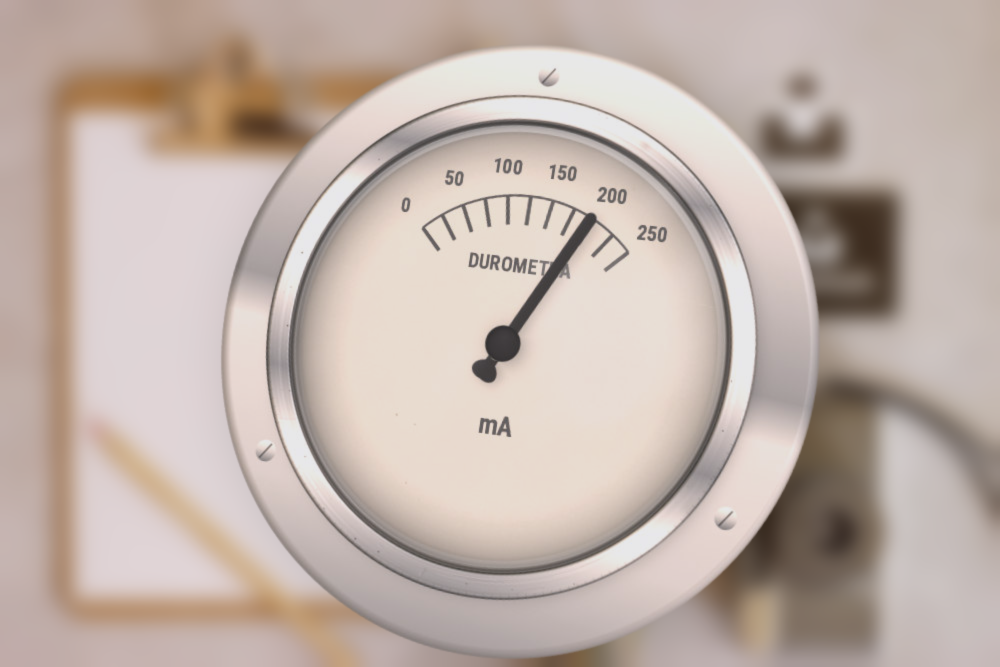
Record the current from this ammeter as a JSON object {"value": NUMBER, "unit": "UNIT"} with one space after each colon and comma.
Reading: {"value": 200, "unit": "mA"}
